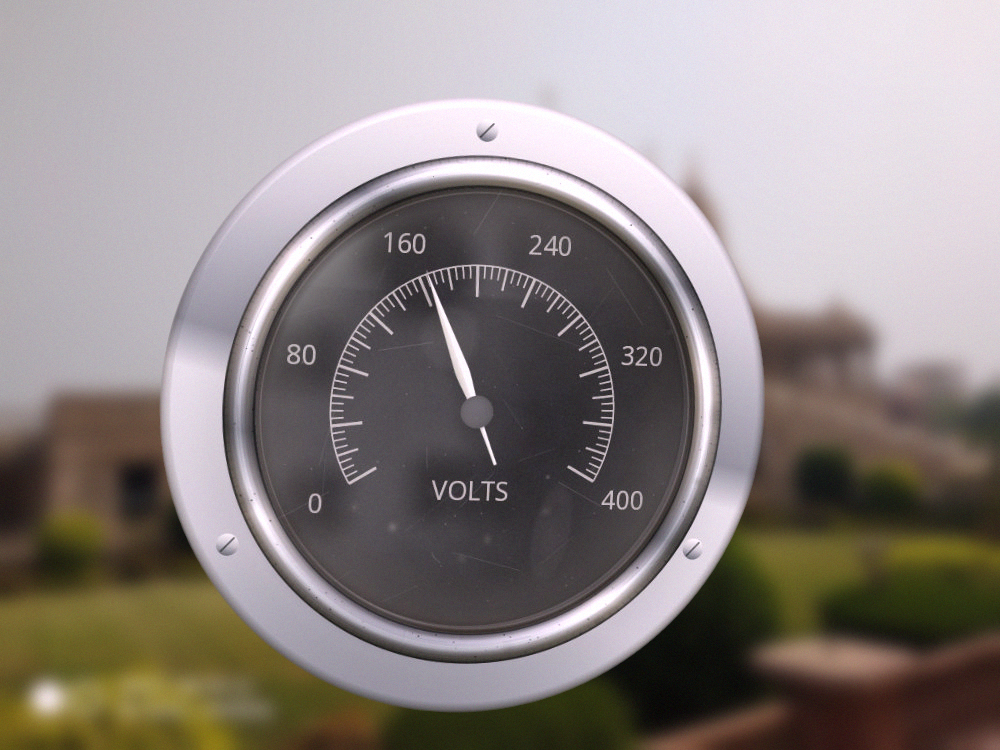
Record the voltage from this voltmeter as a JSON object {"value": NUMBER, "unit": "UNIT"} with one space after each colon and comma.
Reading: {"value": 165, "unit": "V"}
